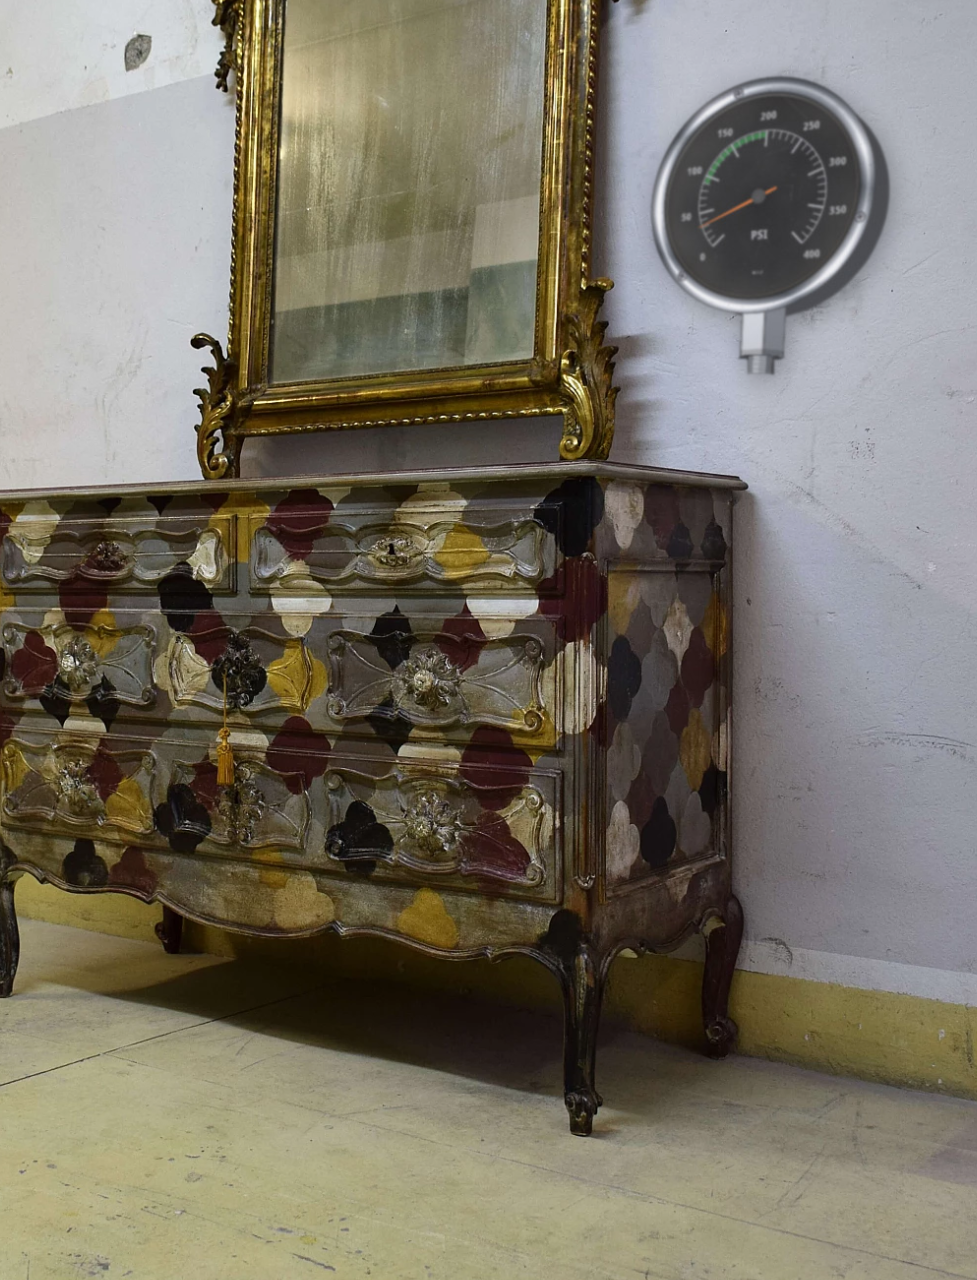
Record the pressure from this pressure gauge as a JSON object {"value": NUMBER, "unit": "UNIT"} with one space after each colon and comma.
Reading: {"value": 30, "unit": "psi"}
